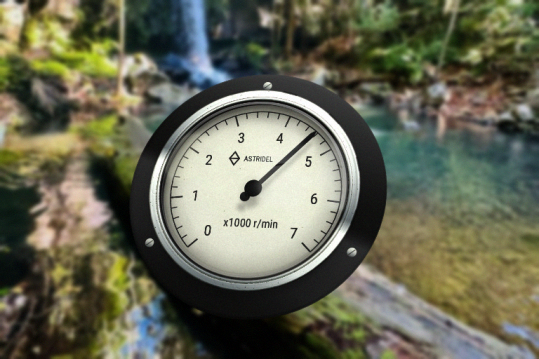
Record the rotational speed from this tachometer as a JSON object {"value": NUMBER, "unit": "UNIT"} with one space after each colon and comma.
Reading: {"value": 4600, "unit": "rpm"}
